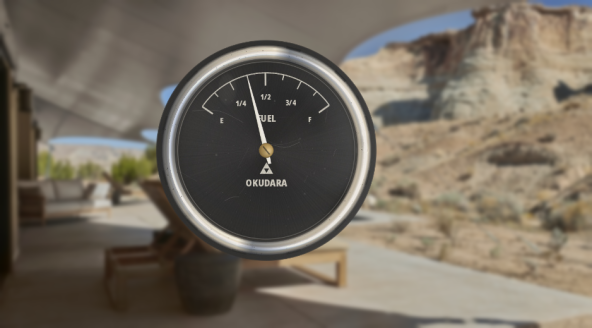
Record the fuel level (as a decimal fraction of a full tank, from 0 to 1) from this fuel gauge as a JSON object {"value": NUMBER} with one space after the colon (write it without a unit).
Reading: {"value": 0.375}
